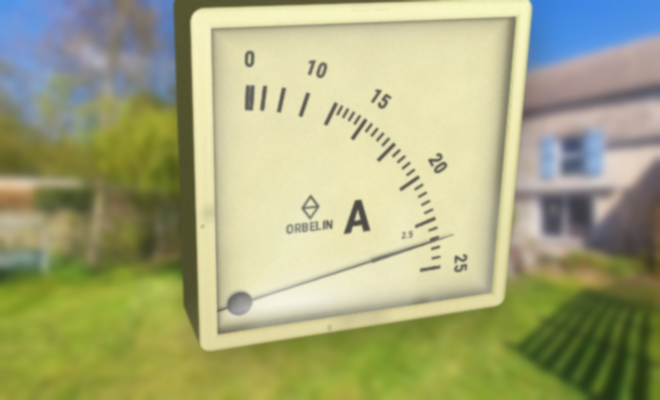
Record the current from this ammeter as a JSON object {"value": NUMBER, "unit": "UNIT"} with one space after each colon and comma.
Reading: {"value": 23.5, "unit": "A"}
